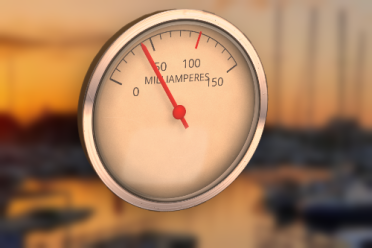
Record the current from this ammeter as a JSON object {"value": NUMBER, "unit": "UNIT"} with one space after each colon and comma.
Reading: {"value": 40, "unit": "mA"}
